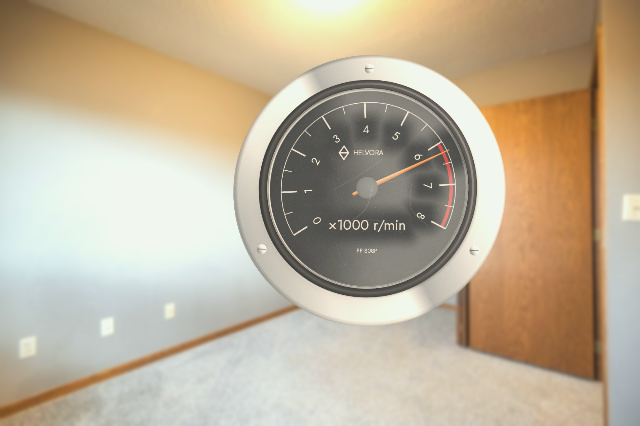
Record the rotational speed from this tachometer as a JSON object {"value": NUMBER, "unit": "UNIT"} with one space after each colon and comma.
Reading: {"value": 6250, "unit": "rpm"}
